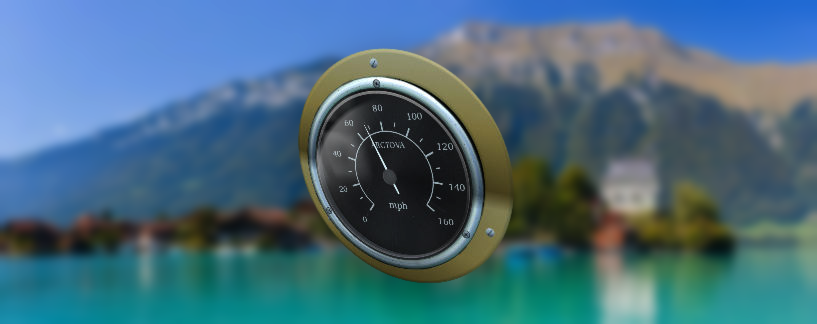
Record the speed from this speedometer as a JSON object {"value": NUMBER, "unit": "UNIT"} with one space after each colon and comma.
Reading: {"value": 70, "unit": "mph"}
